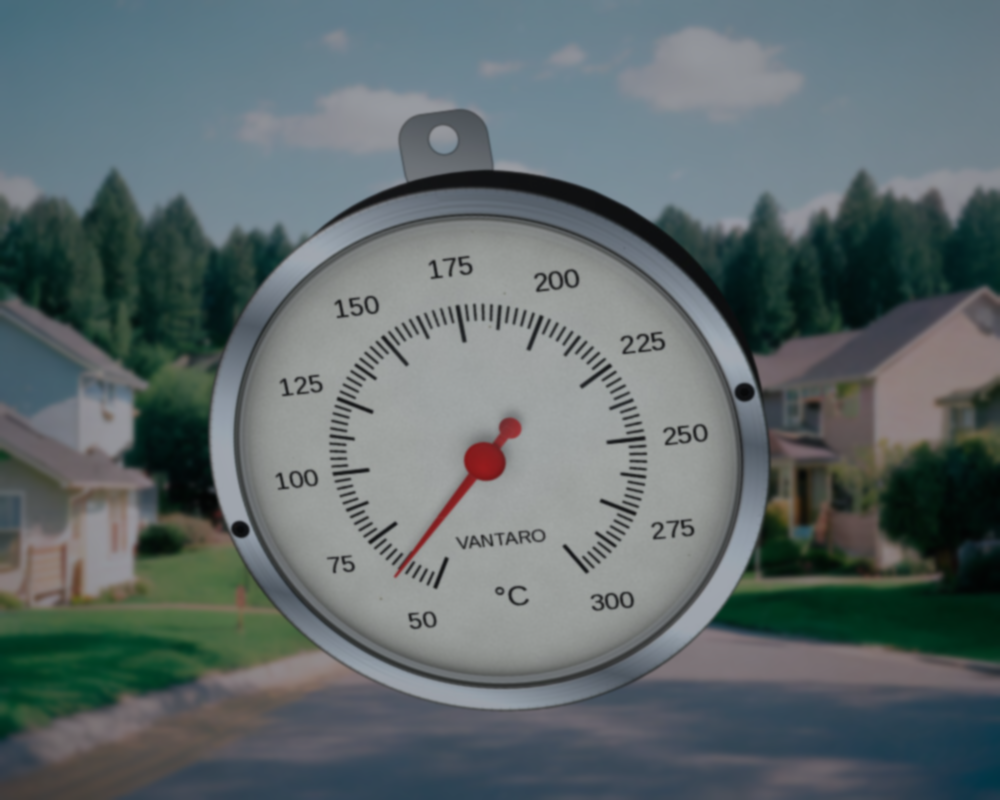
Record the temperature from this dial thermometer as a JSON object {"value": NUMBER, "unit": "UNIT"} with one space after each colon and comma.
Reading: {"value": 62.5, "unit": "°C"}
